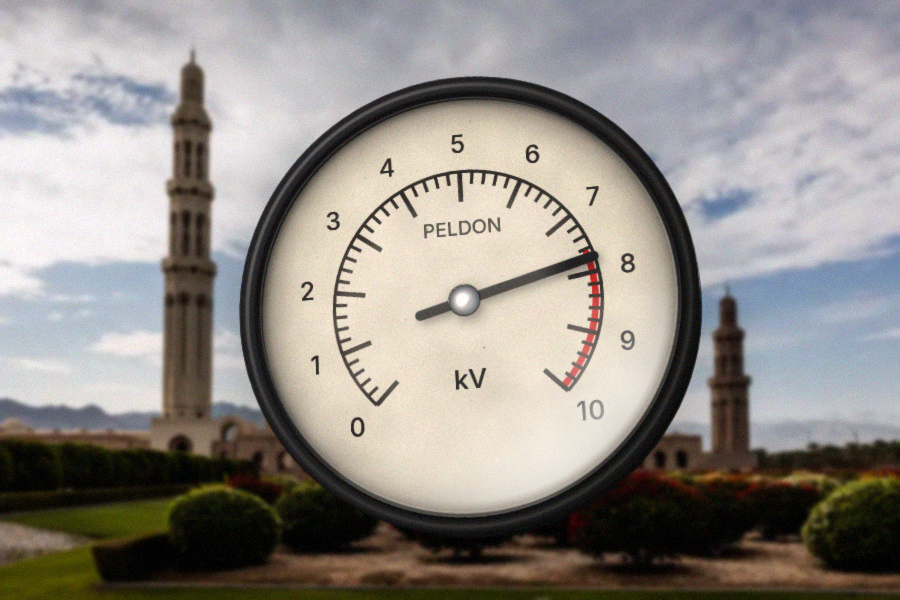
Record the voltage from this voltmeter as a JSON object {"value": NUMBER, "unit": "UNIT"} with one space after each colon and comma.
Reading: {"value": 7.8, "unit": "kV"}
